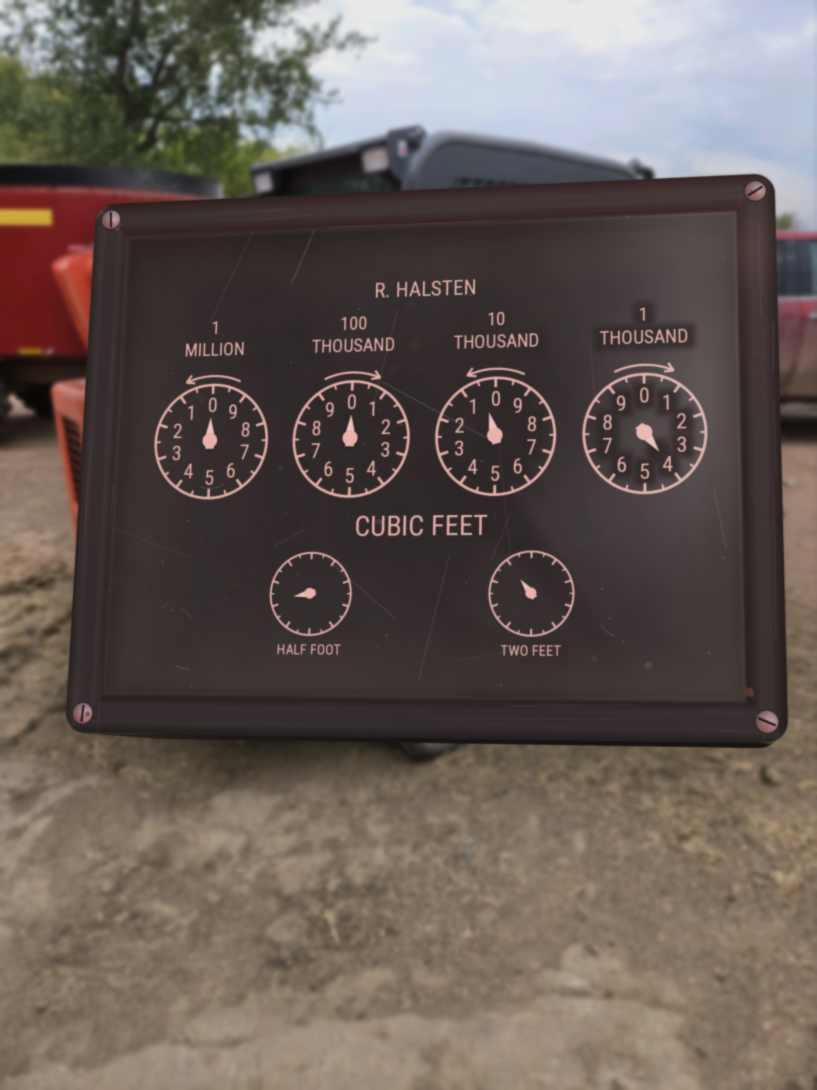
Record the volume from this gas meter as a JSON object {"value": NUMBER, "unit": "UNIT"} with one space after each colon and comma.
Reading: {"value": 400, "unit": "ft³"}
